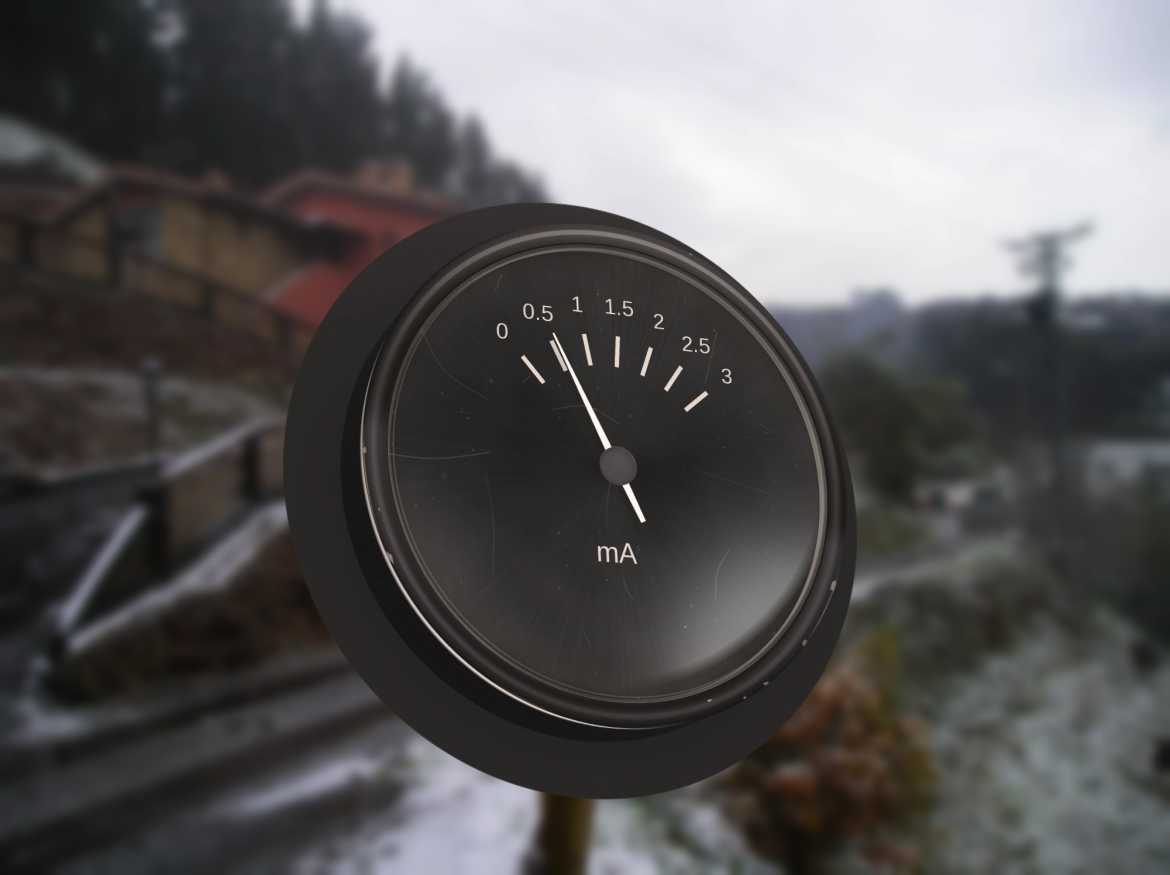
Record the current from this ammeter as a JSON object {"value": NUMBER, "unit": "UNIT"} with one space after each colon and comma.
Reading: {"value": 0.5, "unit": "mA"}
